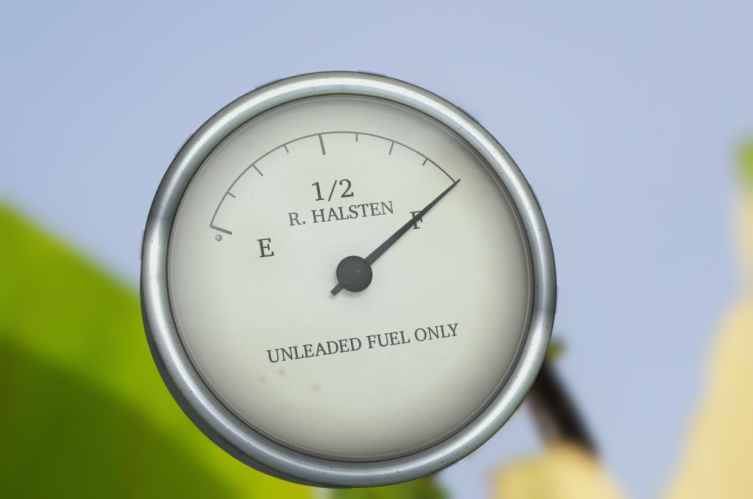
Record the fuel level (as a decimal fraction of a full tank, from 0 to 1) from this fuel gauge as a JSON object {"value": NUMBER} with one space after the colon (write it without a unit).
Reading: {"value": 1}
